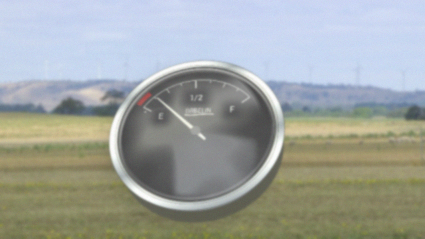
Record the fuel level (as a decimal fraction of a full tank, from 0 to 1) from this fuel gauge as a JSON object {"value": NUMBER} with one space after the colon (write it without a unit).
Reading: {"value": 0.125}
